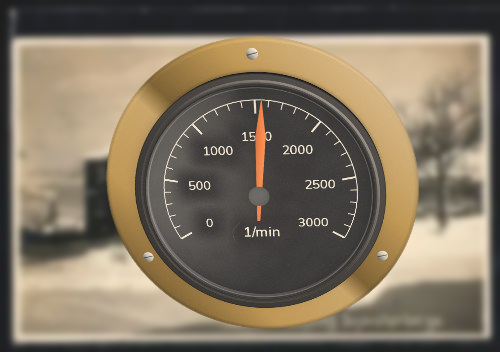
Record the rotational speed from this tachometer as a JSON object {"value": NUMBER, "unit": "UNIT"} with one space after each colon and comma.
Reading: {"value": 1550, "unit": "rpm"}
